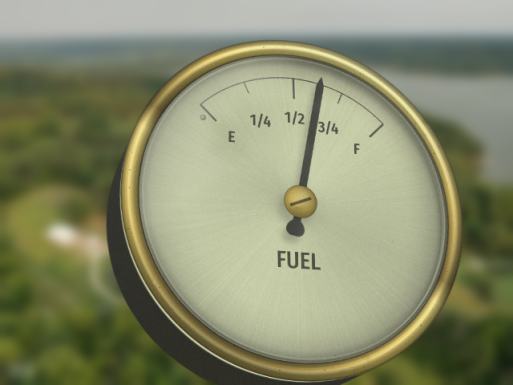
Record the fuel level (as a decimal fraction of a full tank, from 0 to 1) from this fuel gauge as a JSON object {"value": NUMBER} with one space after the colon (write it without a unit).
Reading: {"value": 0.625}
